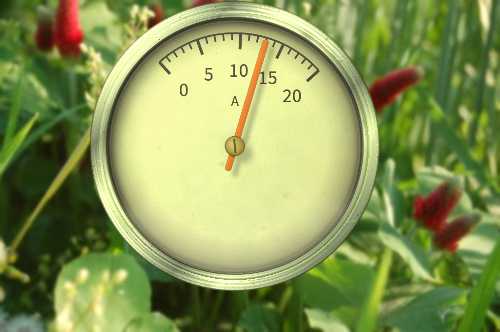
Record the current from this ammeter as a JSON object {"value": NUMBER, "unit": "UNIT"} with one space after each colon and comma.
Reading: {"value": 13, "unit": "A"}
